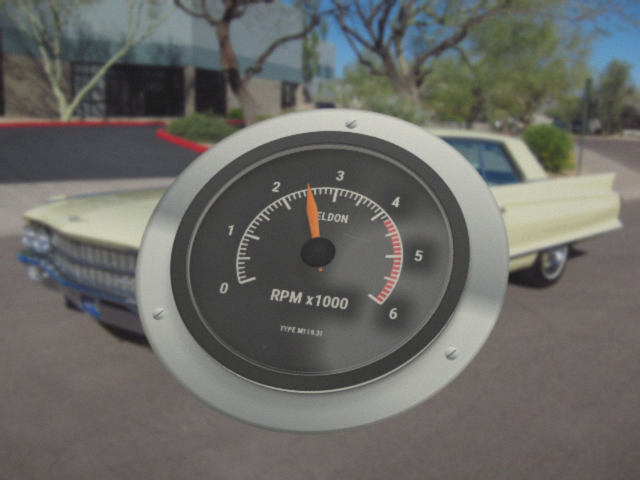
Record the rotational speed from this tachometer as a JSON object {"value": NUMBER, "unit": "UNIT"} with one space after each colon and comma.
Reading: {"value": 2500, "unit": "rpm"}
